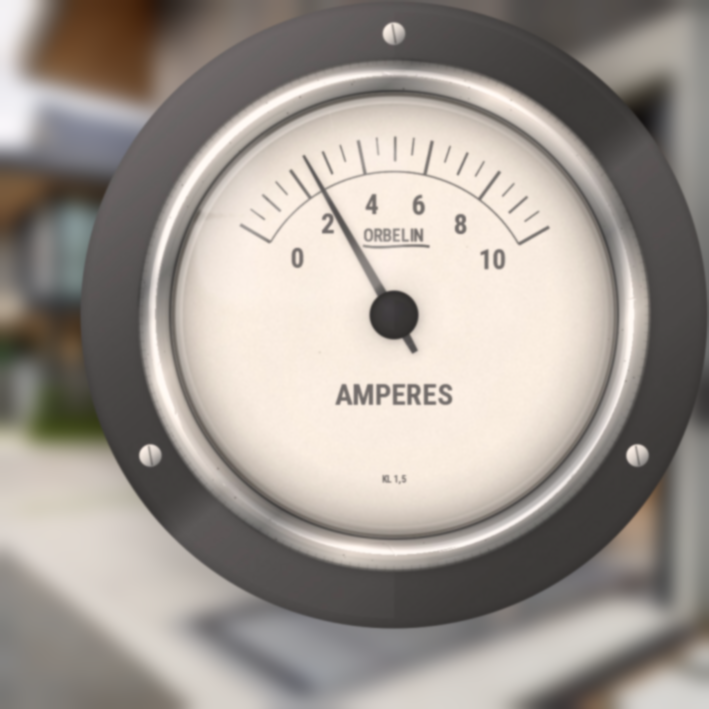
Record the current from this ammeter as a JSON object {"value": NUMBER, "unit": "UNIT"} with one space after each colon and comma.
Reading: {"value": 2.5, "unit": "A"}
